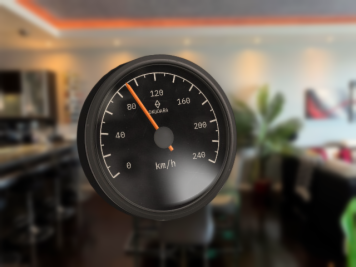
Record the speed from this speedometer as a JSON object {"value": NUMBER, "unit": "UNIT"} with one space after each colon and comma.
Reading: {"value": 90, "unit": "km/h"}
